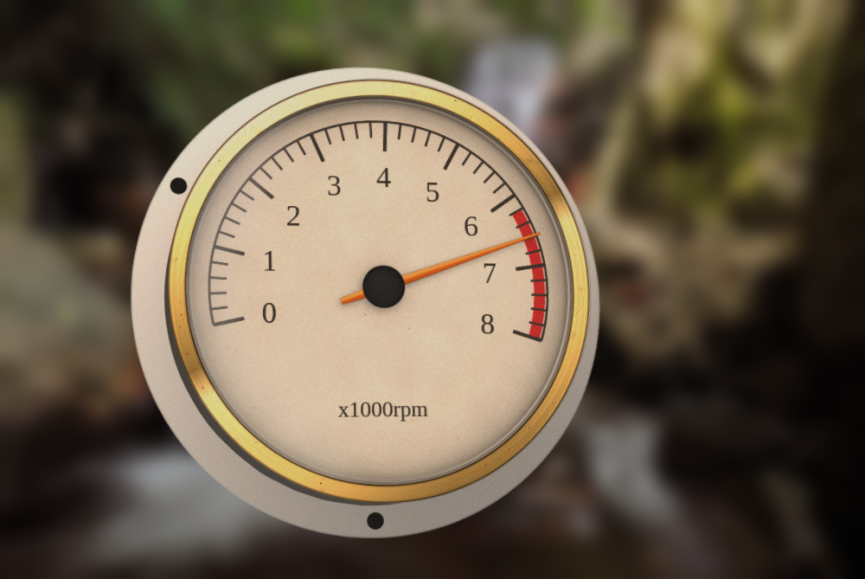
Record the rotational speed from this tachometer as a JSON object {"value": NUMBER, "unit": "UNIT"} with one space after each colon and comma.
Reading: {"value": 6600, "unit": "rpm"}
